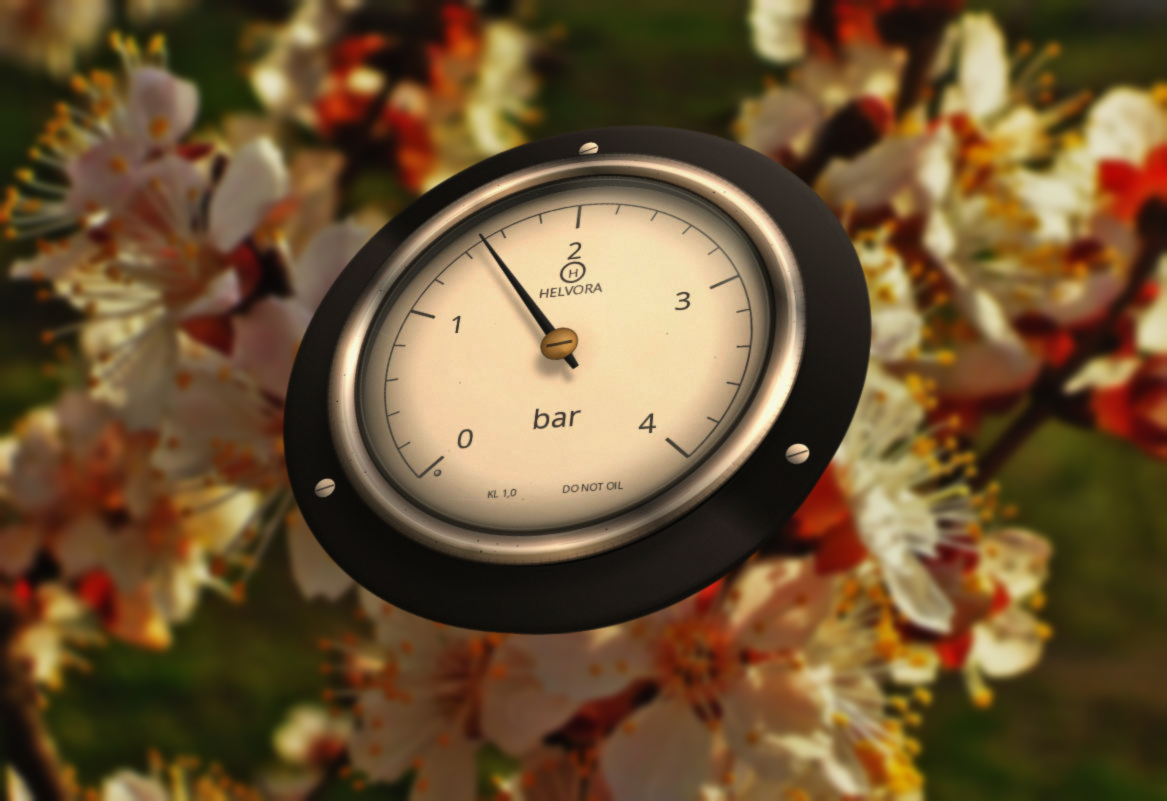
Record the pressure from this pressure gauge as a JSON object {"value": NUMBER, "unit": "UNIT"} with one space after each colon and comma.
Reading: {"value": 1.5, "unit": "bar"}
